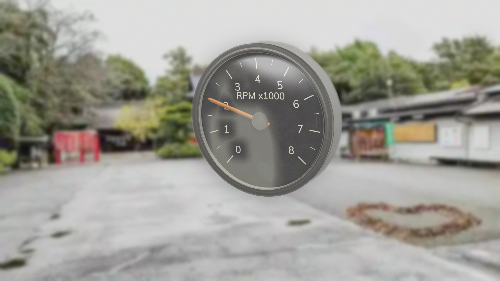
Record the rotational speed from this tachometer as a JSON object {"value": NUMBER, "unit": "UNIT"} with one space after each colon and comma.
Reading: {"value": 2000, "unit": "rpm"}
